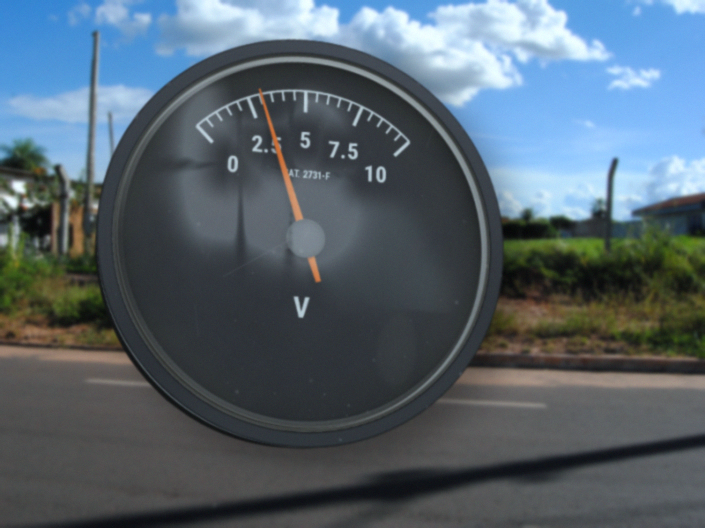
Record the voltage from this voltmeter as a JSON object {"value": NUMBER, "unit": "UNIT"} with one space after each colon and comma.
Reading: {"value": 3, "unit": "V"}
